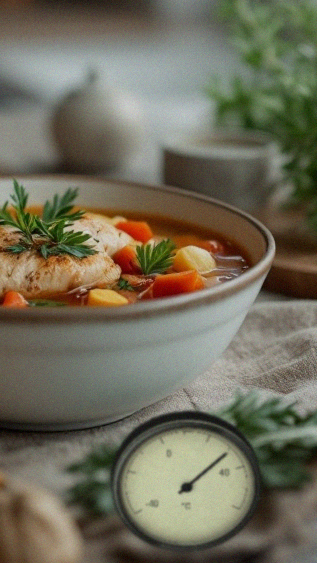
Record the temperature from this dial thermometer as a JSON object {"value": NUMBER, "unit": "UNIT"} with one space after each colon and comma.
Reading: {"value": 30, "unit": "°C"}
